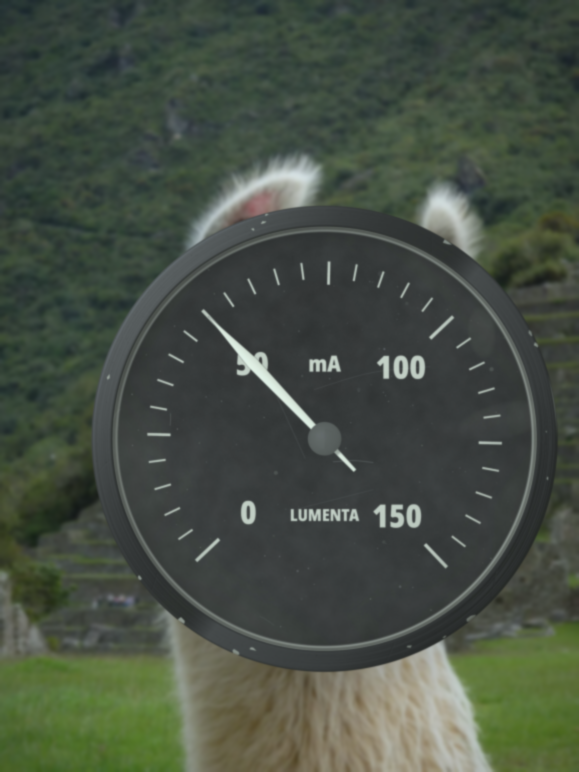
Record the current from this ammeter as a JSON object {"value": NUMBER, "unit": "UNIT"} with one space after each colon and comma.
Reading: {"value": 50, "unit": "mA"}
